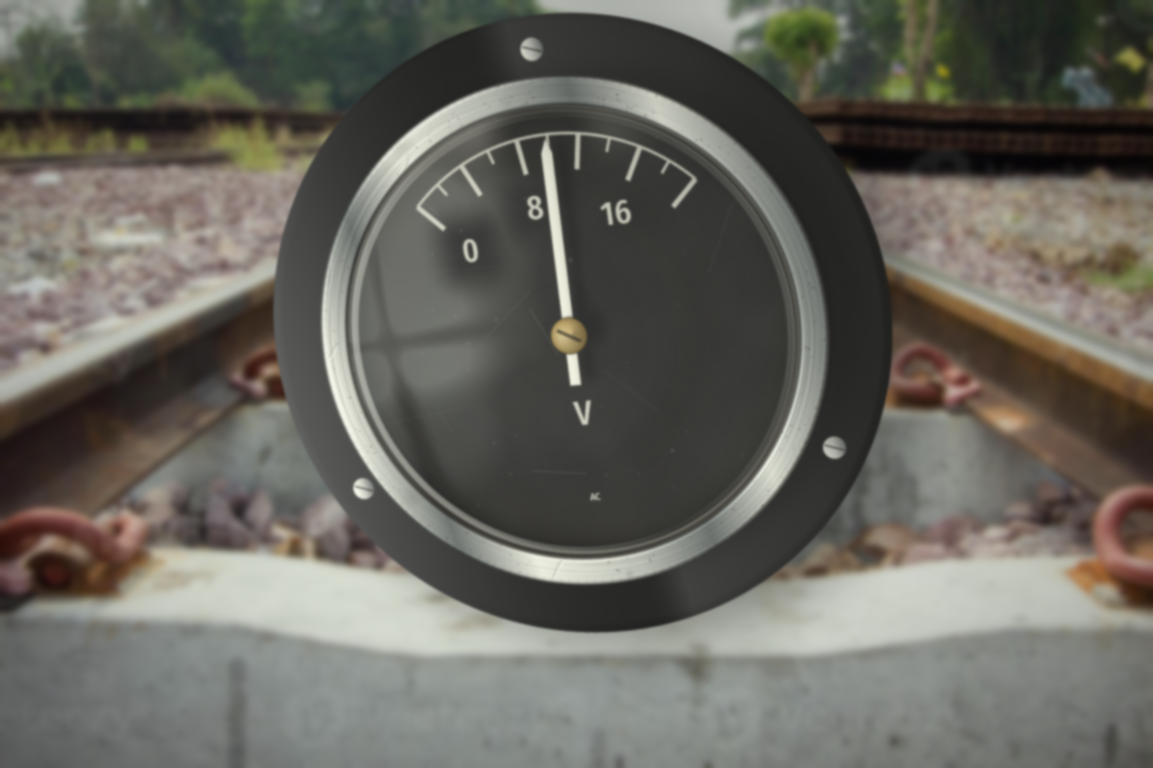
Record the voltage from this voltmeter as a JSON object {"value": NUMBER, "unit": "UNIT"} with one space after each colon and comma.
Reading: {"value": 10, "unit": "V"}
